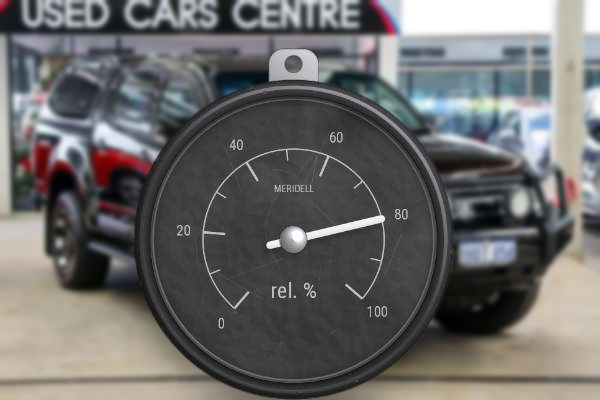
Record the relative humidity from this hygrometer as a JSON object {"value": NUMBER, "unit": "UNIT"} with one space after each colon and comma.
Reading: {"value": 80, "unit": "%"}
